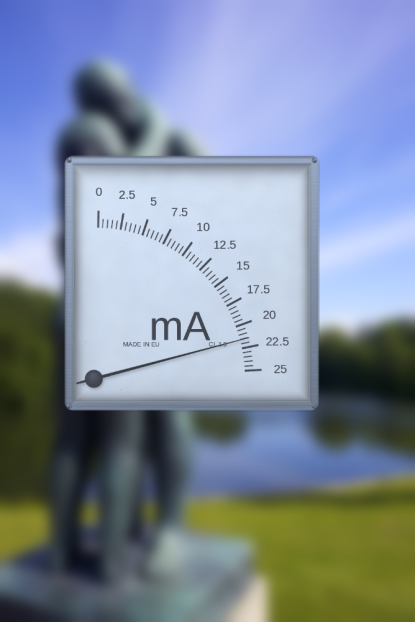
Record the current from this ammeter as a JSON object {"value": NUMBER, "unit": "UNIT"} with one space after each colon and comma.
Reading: {"value": 21.5, "unit": "mA"}
